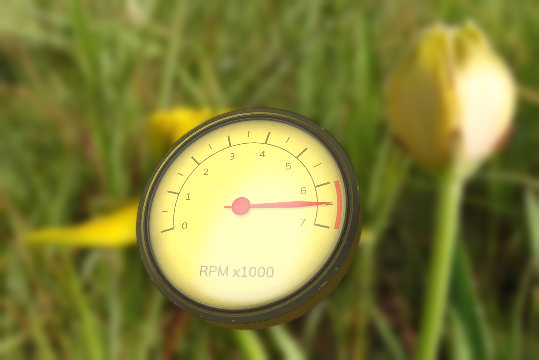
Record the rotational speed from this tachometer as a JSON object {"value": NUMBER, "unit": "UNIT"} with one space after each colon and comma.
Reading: {"value": 6500, "unit": "rpm"}
